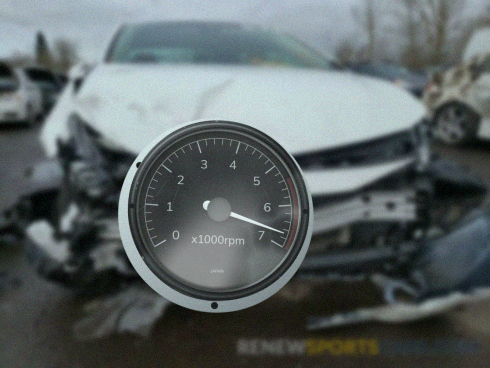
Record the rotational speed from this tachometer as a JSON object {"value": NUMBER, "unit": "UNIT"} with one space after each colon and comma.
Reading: {"value": 6700, "unit": "rpm"}
